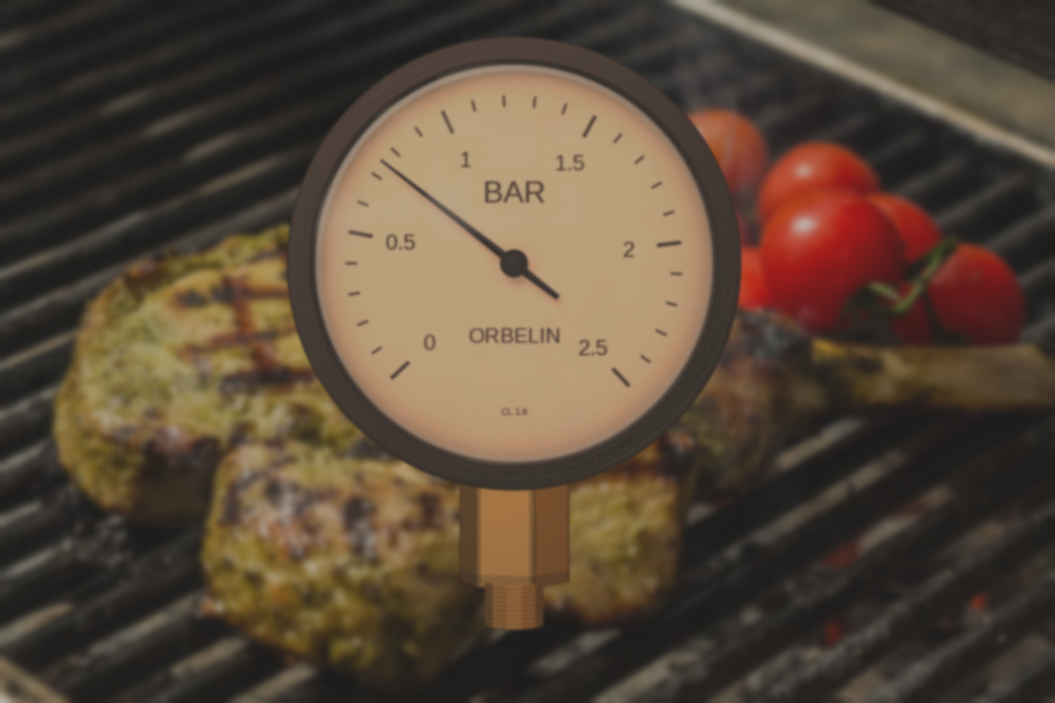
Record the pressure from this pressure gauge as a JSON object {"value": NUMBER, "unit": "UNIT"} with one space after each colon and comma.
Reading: {"value": 0.75, "unit": "bar"}
